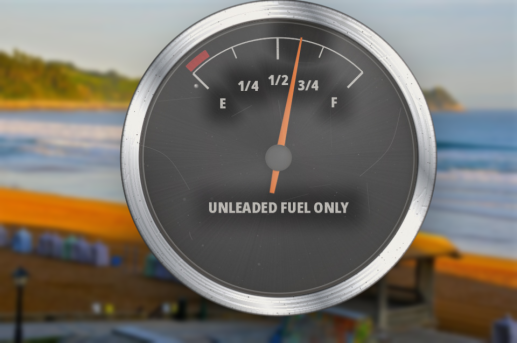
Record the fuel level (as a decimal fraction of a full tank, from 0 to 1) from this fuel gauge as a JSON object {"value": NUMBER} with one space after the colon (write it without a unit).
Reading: {"value": 0.625}
